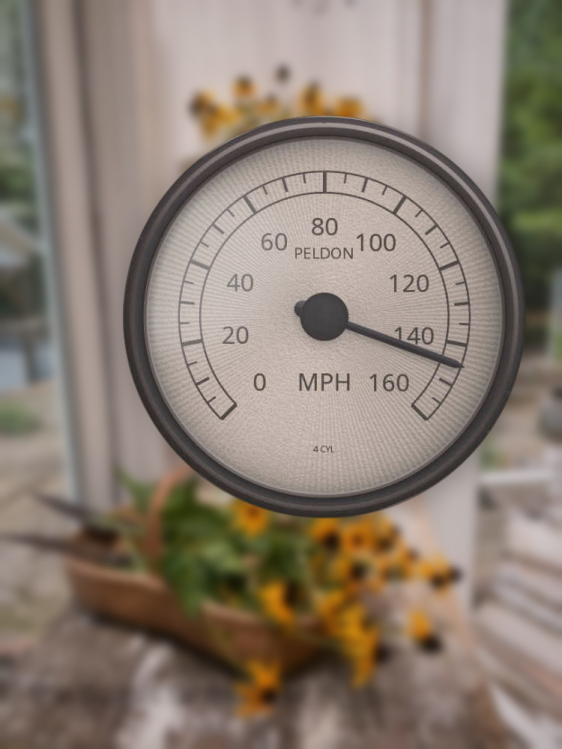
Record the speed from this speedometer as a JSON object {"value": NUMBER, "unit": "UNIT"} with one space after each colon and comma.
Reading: {"value": 145, "unit": "mph"}
